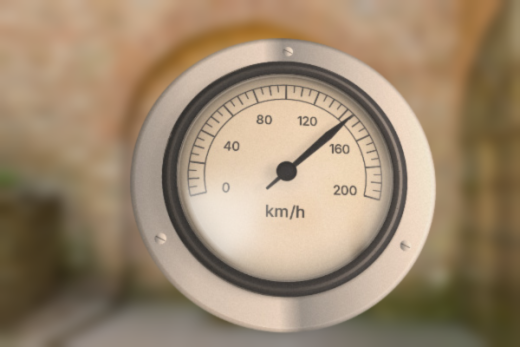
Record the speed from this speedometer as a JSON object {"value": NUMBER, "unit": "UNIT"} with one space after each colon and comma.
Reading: {"value": 145, "unit": "km/h"}
